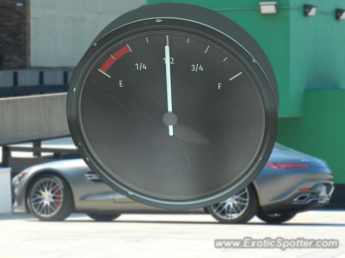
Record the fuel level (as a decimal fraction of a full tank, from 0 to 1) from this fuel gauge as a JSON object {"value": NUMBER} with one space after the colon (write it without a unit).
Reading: {"value": 0.5}
